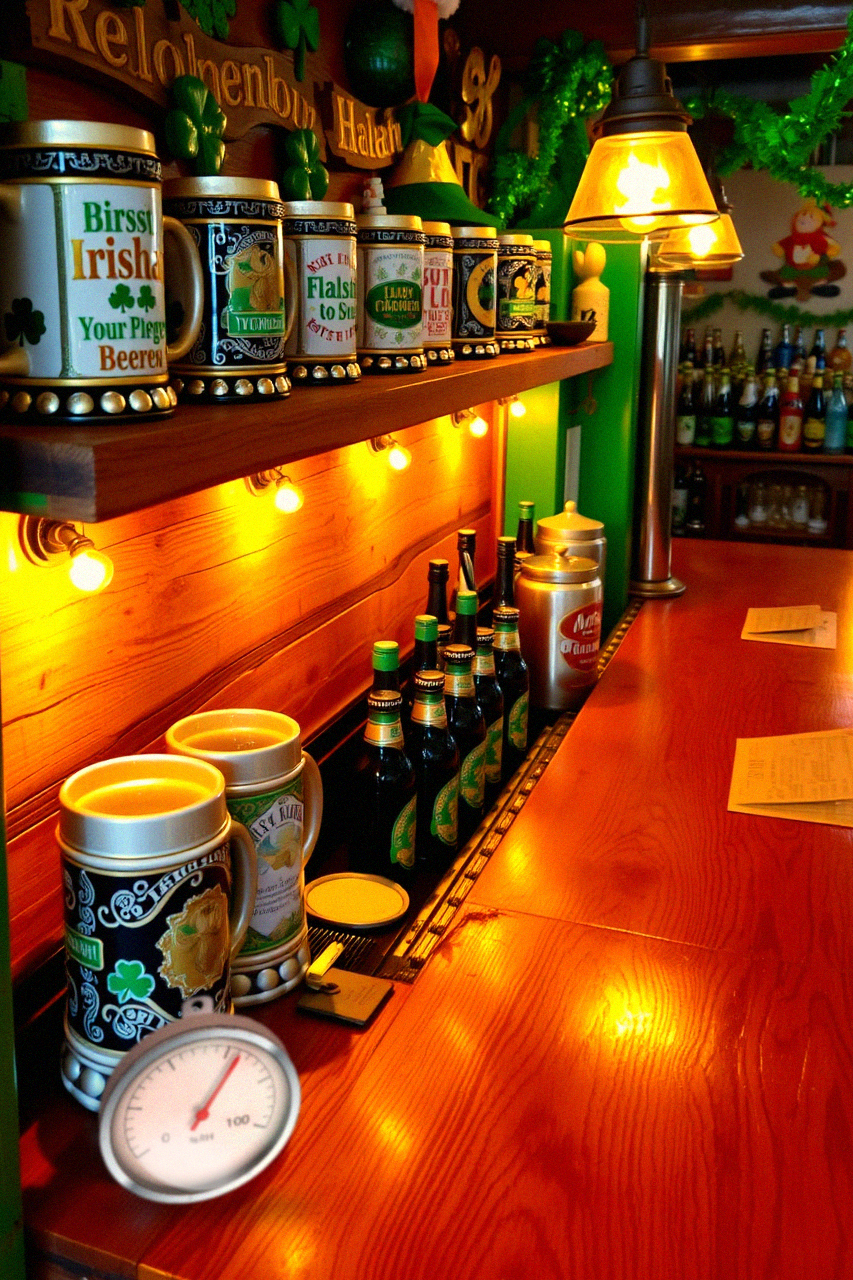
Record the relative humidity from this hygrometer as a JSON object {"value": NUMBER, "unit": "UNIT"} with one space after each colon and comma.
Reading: {"value": 64, "unit": "%"}
